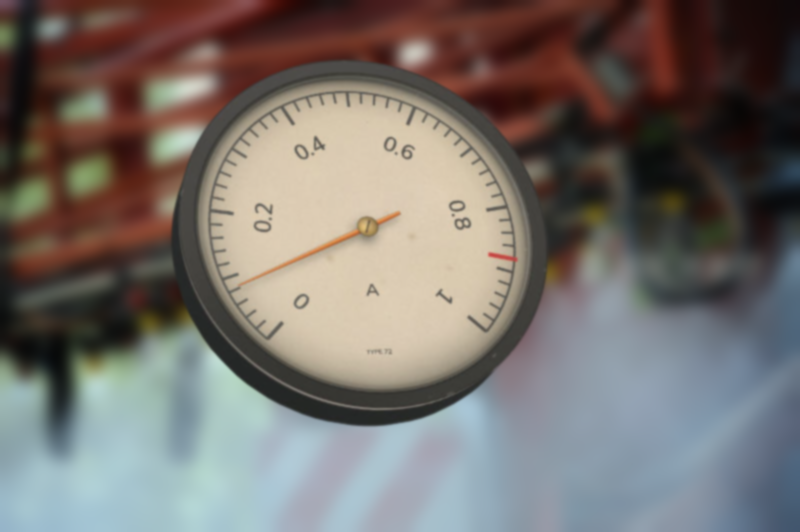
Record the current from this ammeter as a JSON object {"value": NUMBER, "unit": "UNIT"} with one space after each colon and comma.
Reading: {"value": 0.08, "unit": "A"}
